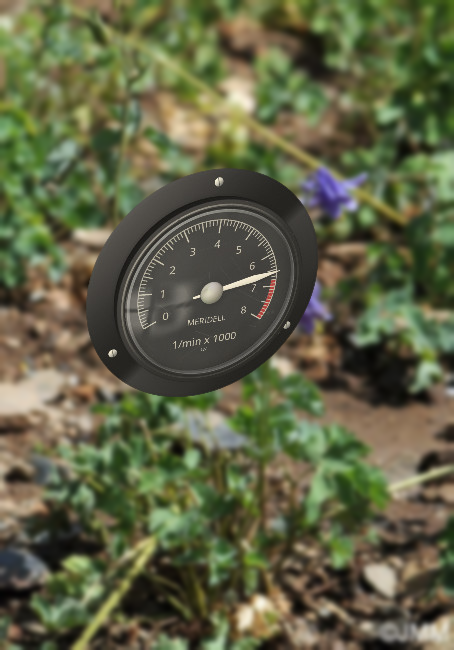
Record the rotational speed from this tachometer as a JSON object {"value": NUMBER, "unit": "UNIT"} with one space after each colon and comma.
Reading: {"value": 6500, "unit": "rpm"}
